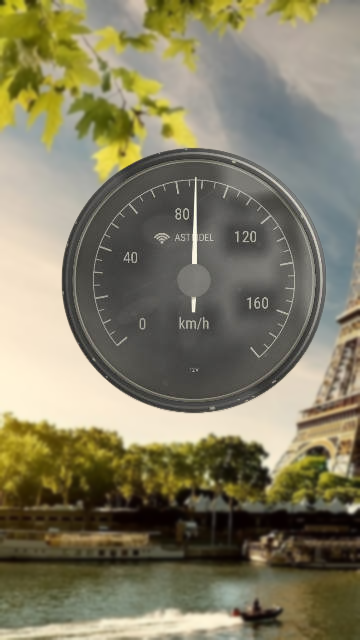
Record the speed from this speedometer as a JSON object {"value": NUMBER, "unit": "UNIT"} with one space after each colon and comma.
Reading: {"value": 87.5, "unit": "km/h"}
